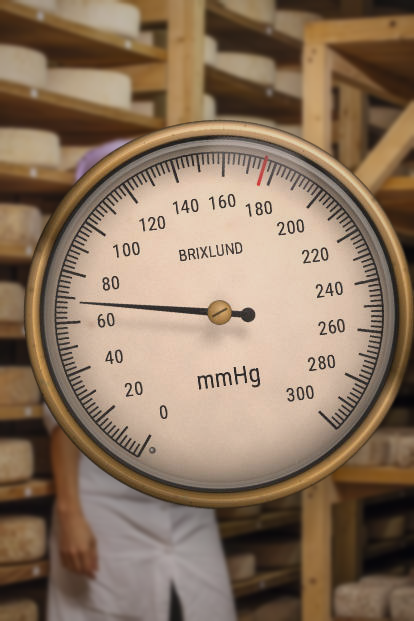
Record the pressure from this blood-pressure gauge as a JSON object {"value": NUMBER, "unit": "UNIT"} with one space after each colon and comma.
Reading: {"value": 68, "unit": "mmHg"}
